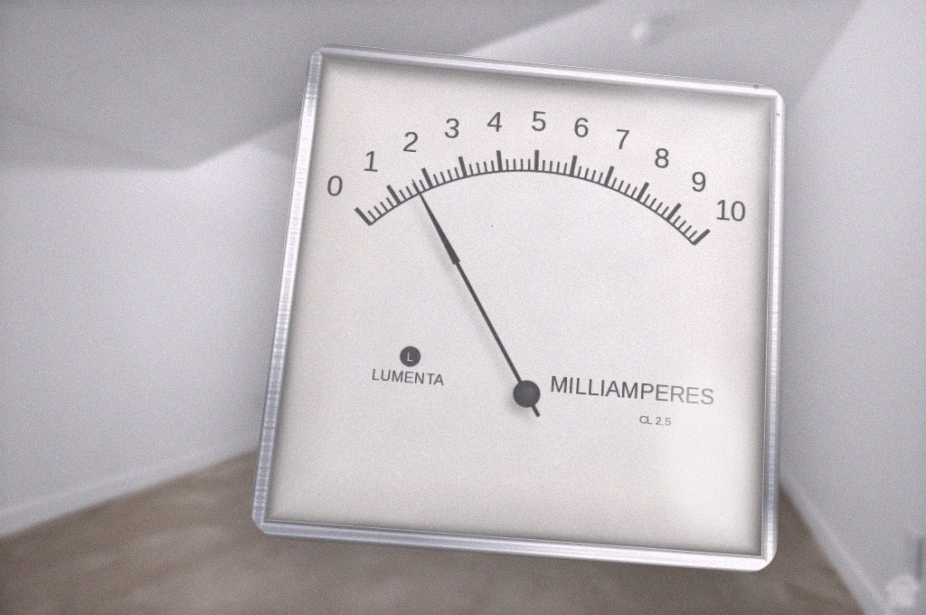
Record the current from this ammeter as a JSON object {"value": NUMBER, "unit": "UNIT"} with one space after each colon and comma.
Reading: {"value": 1.6, "unit": "mA"}
